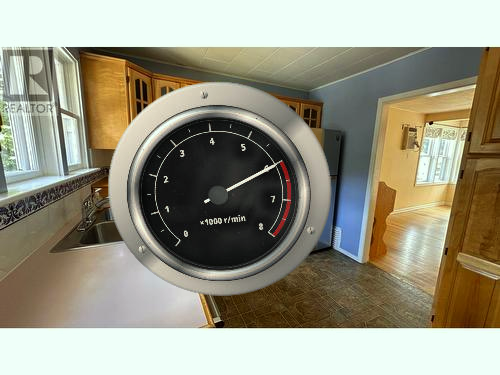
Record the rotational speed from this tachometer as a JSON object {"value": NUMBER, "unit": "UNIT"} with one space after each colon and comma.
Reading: {"value": 6000, "unit": "rpm"}
